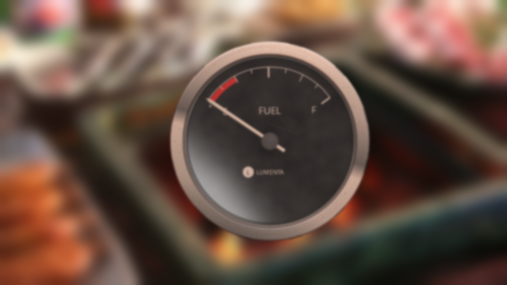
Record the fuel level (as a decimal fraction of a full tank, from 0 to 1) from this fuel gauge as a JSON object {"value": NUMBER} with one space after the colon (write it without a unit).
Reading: {"value": 0}
